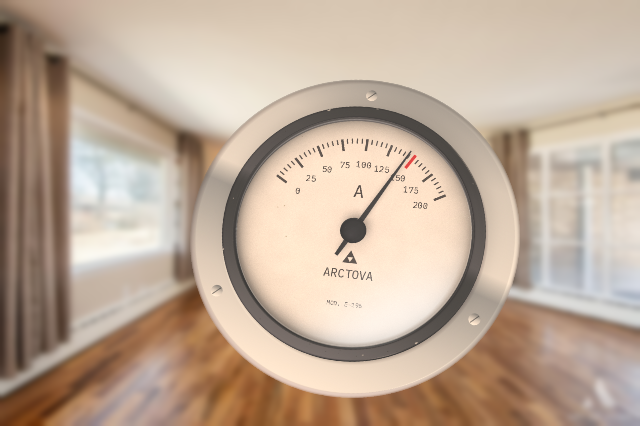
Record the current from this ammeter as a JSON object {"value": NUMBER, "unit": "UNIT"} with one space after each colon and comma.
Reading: {"value": 145, "unit": "A"}
